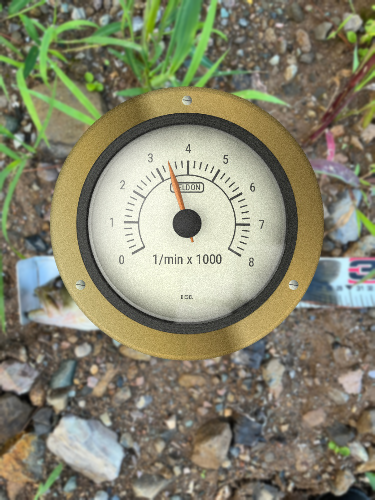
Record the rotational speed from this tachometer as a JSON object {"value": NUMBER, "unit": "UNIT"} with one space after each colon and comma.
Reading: {"value": 3400, "unit": "rpm"}
